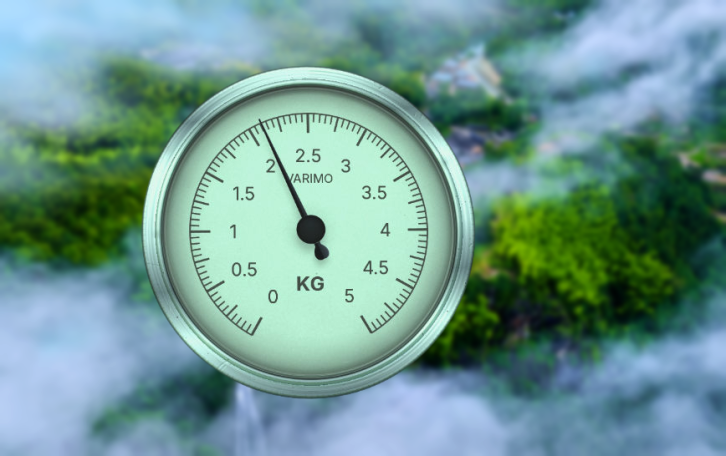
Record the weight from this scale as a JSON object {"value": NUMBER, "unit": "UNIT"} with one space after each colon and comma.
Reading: {"value": 2.1, "unit": "kg"}
